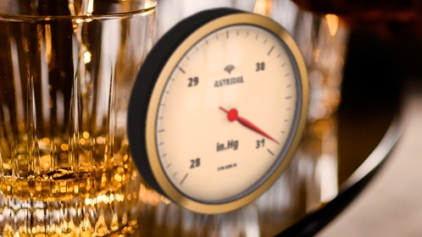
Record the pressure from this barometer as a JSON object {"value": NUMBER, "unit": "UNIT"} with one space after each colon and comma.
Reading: {"value": 30.9, "unit": "inHg"}
